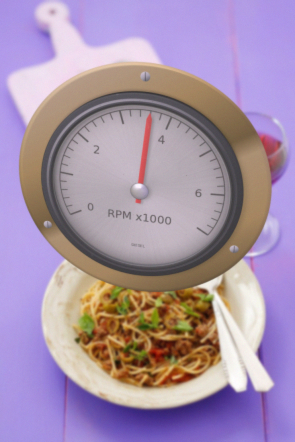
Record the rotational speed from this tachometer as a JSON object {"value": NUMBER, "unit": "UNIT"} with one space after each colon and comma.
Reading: {"value": 3600, "unit": "rpm"}
